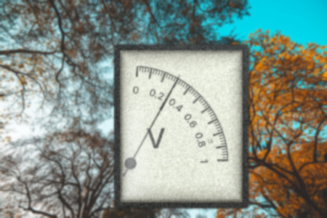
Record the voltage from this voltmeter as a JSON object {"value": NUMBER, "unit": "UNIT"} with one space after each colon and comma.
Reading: {"value": 0.3, "unit": "V"}
